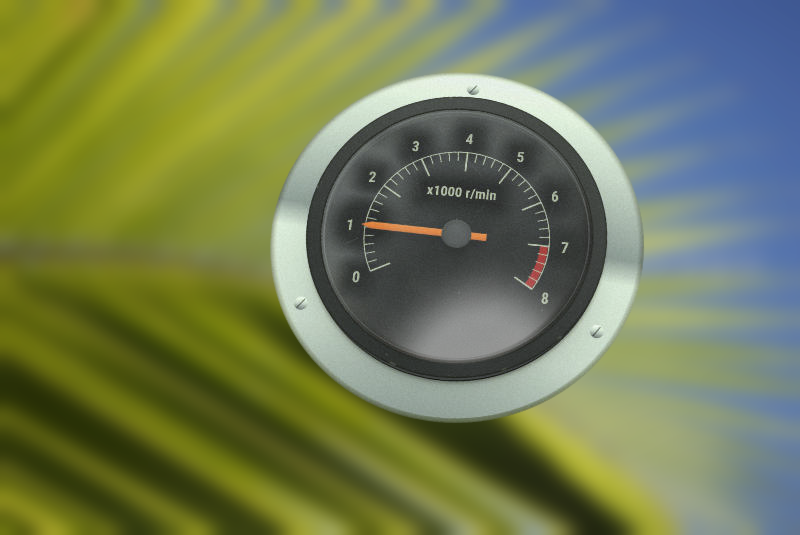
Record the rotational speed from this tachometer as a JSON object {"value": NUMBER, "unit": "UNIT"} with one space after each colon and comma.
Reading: {"value": 1000, "unit": "rpm"}
